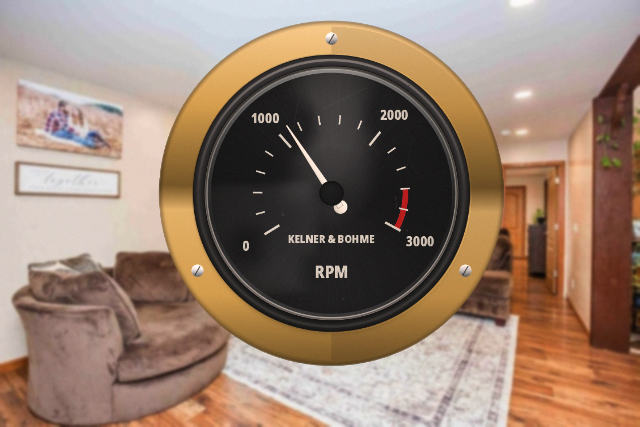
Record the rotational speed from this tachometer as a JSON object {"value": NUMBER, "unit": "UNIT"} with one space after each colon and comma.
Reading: {"value": 1100, "unit": "rpm"}
